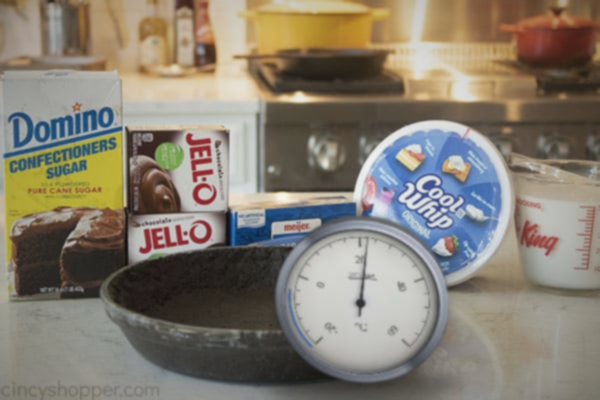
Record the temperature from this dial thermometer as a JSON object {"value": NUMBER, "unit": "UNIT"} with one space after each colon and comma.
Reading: {"value": 22, "unit": "°C"}
